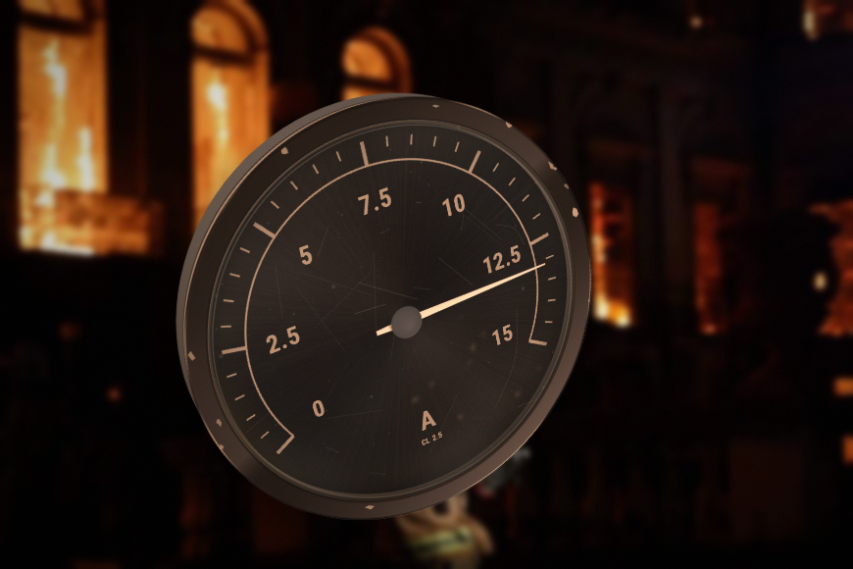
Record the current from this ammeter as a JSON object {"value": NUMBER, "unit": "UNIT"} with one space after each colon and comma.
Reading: {"value": 13, "unit": "A"}
